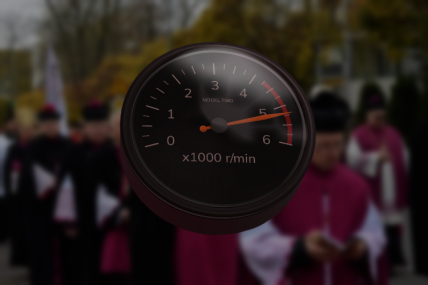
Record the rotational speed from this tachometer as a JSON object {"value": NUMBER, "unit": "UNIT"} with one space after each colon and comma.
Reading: {"value": 5250, "unit": "rpm"}
